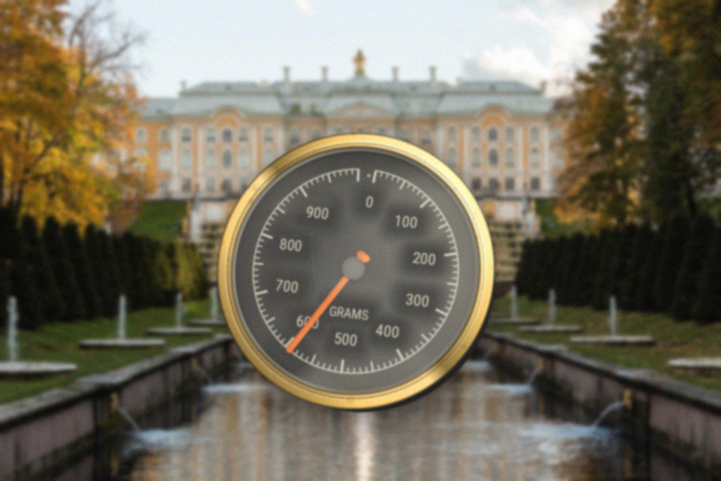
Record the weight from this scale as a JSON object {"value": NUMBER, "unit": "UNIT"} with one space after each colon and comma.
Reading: {"value": 590, "unit": "g"}
